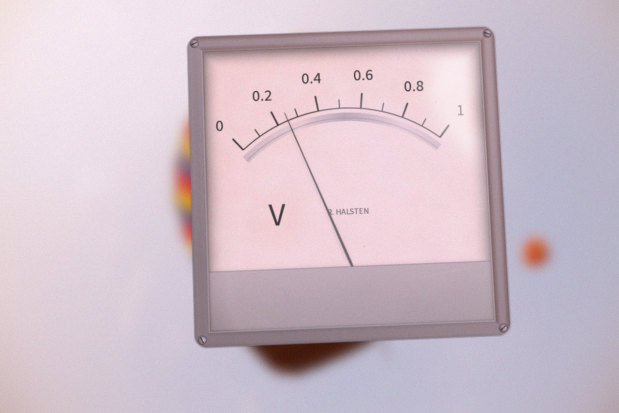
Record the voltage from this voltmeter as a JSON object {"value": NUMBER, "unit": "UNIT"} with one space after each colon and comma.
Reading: {"value": 0.25, "unit": "V"}
